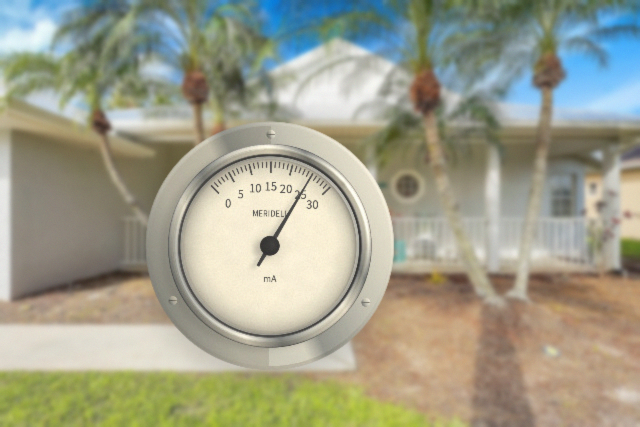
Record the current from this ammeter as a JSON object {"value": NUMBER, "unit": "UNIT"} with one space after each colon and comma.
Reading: {"value": 25, "unit": "mA"}
